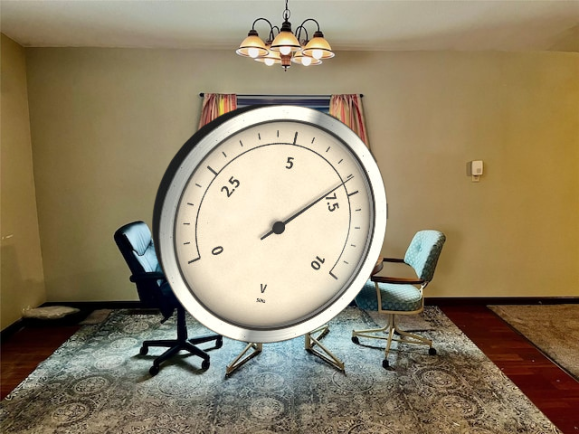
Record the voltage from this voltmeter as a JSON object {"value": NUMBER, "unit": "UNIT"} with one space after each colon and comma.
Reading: {"value": 7, "unit": "V"}
